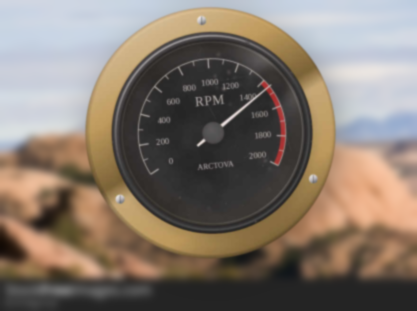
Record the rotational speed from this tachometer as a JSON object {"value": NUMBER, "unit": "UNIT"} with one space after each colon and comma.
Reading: {"value": 1450, "unit": "rpm"}
